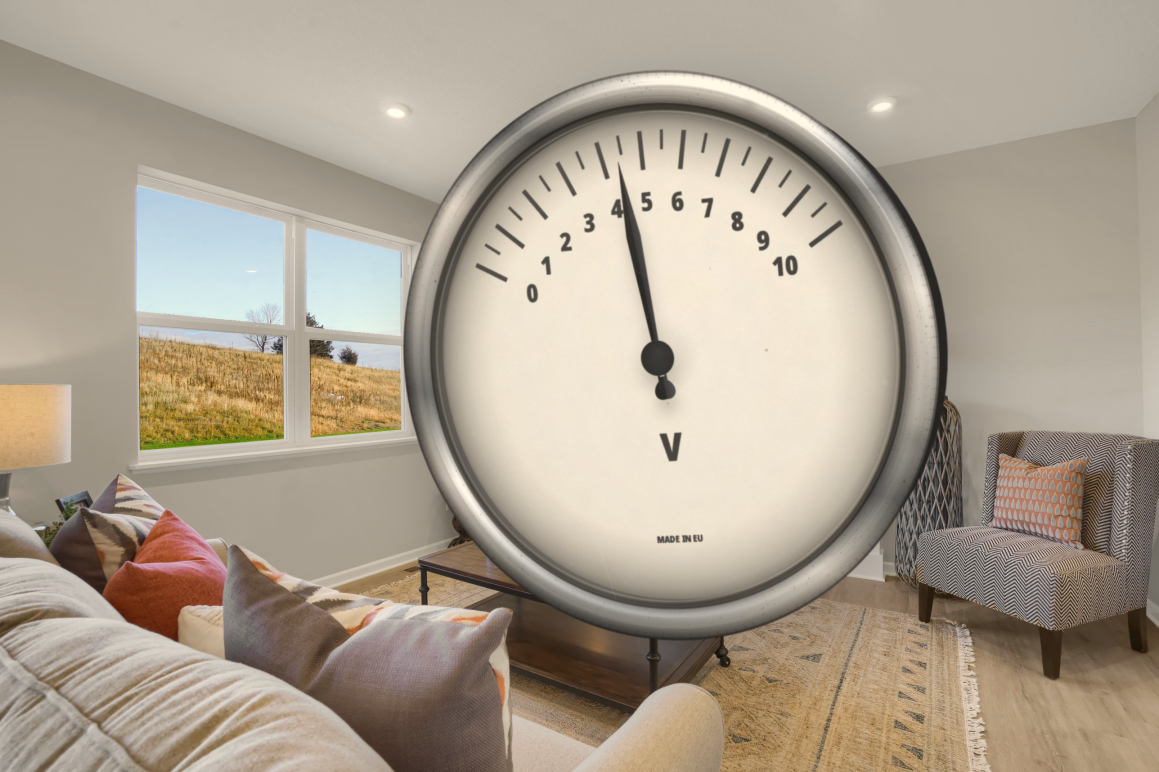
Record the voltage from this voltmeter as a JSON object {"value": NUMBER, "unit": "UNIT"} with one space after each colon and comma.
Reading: {"value": 4.5, "unit": "V"}
